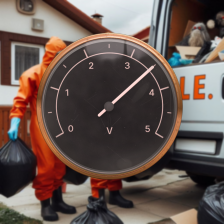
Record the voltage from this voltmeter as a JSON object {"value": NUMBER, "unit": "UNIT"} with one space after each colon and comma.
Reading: {"value": 3.5, "unit": "V"}
